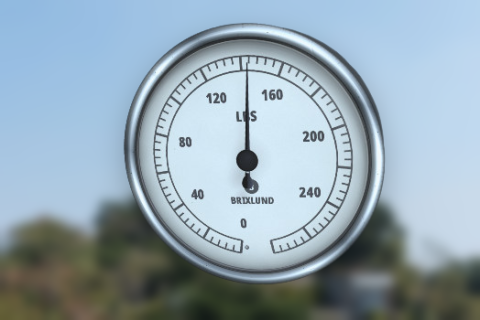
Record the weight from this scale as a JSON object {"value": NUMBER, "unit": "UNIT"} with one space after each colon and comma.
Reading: {"value": 144, "unit": "lb"}
